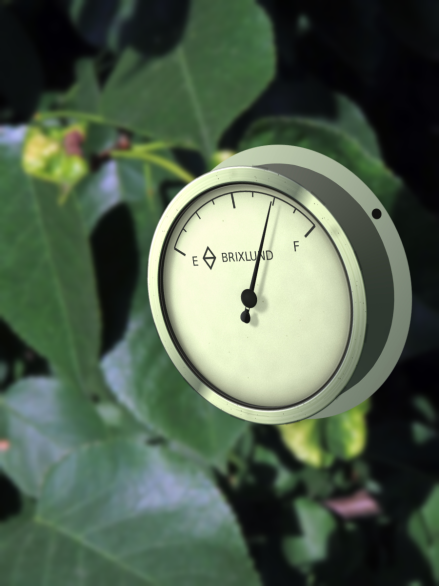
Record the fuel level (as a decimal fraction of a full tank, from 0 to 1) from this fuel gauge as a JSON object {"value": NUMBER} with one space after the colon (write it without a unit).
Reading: {"value": 0.75}
